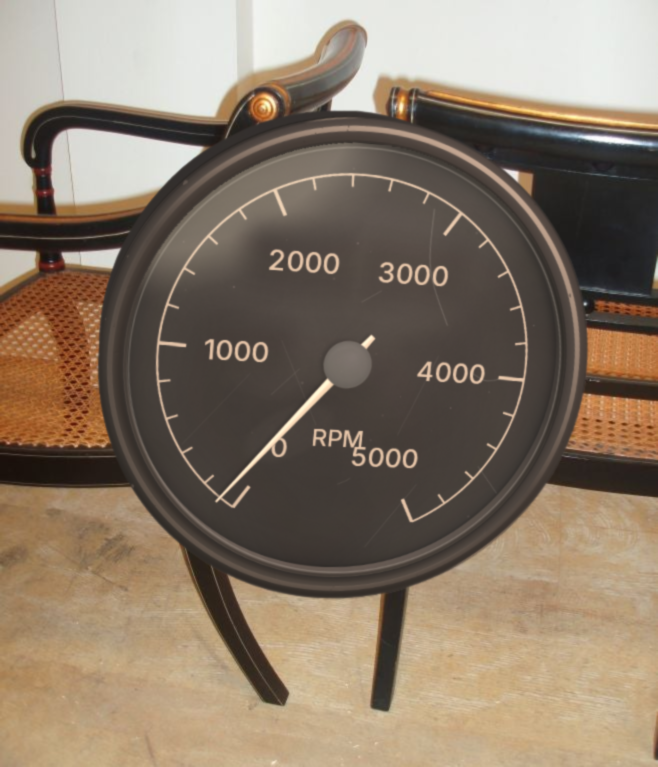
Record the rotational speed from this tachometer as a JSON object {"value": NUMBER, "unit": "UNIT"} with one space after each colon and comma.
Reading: {"value": 100, "unit": "rpm"}
